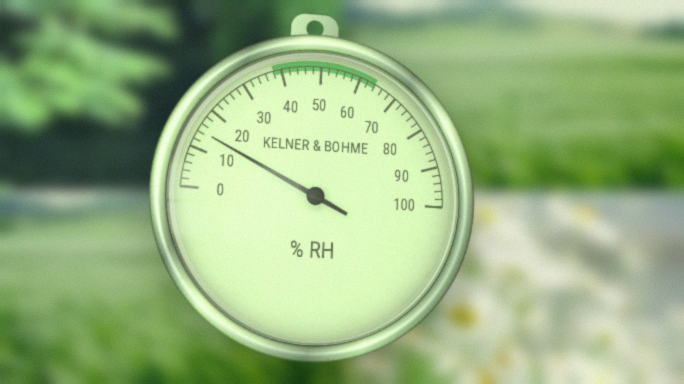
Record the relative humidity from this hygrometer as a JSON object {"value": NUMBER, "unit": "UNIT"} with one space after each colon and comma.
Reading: {"value": 14, "unit": "%"}
